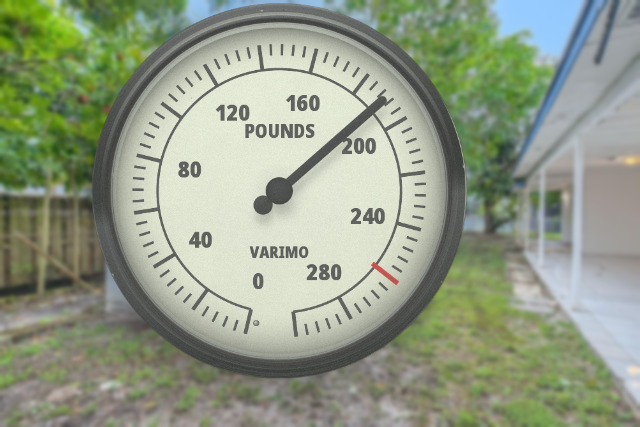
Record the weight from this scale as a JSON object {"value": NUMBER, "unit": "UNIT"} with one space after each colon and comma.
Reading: {"value": 190, "unit": "lb"}
